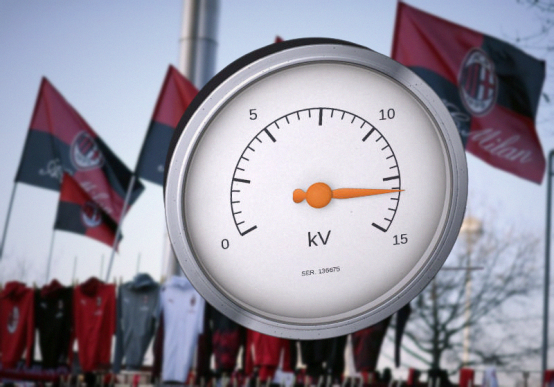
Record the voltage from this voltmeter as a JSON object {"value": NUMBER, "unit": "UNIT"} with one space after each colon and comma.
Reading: {"value": 13, "unit": "kV"}
